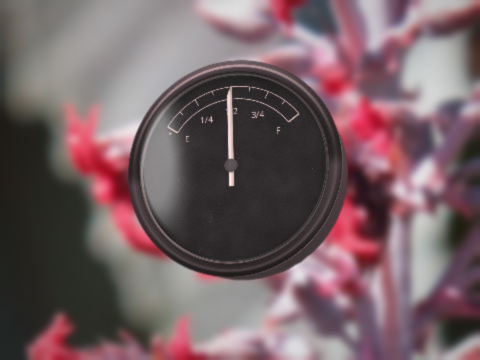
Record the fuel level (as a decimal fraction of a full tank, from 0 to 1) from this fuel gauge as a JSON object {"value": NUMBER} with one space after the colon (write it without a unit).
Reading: {"value": 0.5}
